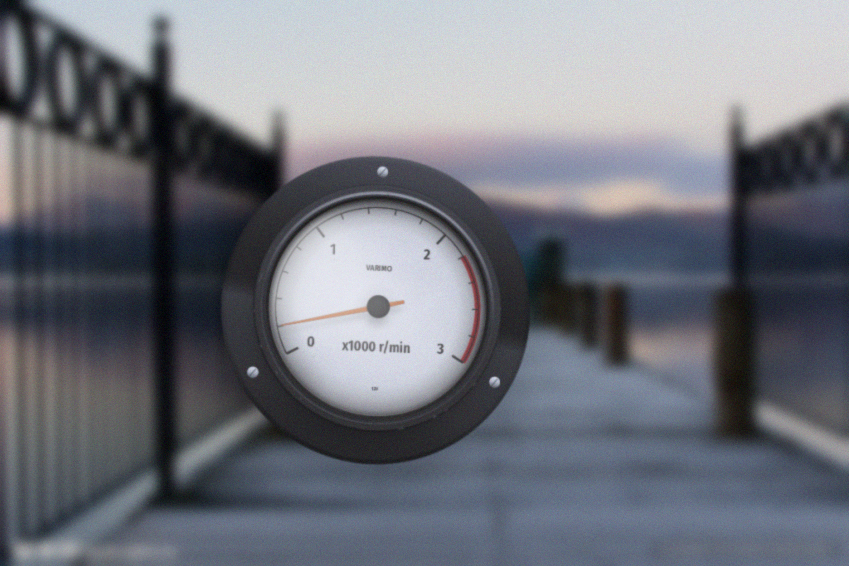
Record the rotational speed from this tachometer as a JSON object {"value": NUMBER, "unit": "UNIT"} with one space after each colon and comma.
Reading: {"value": 200, "unit": "rpm"}
